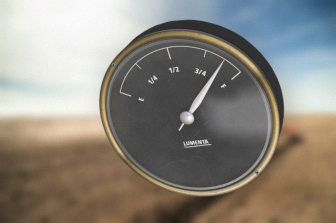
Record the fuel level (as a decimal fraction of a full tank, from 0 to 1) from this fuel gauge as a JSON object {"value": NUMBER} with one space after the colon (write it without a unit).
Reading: {"value": 0.875}
